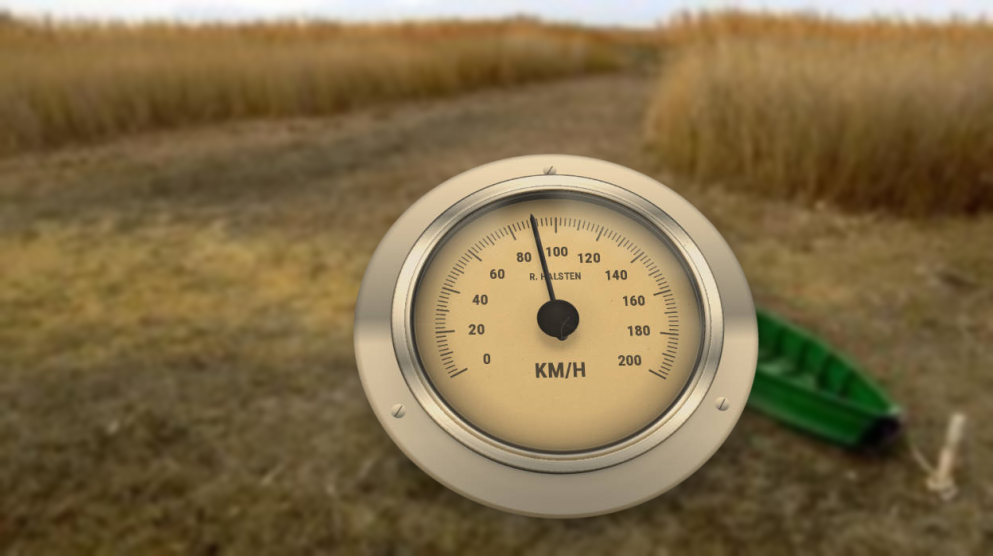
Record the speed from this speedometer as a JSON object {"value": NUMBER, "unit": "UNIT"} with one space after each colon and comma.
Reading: {"value": 90, "unit": "km/h"}
